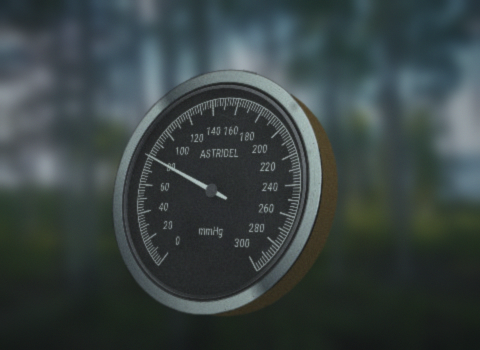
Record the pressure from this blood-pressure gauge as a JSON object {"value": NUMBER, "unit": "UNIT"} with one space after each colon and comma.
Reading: {"value": 80, "unit": "mmHg"}
